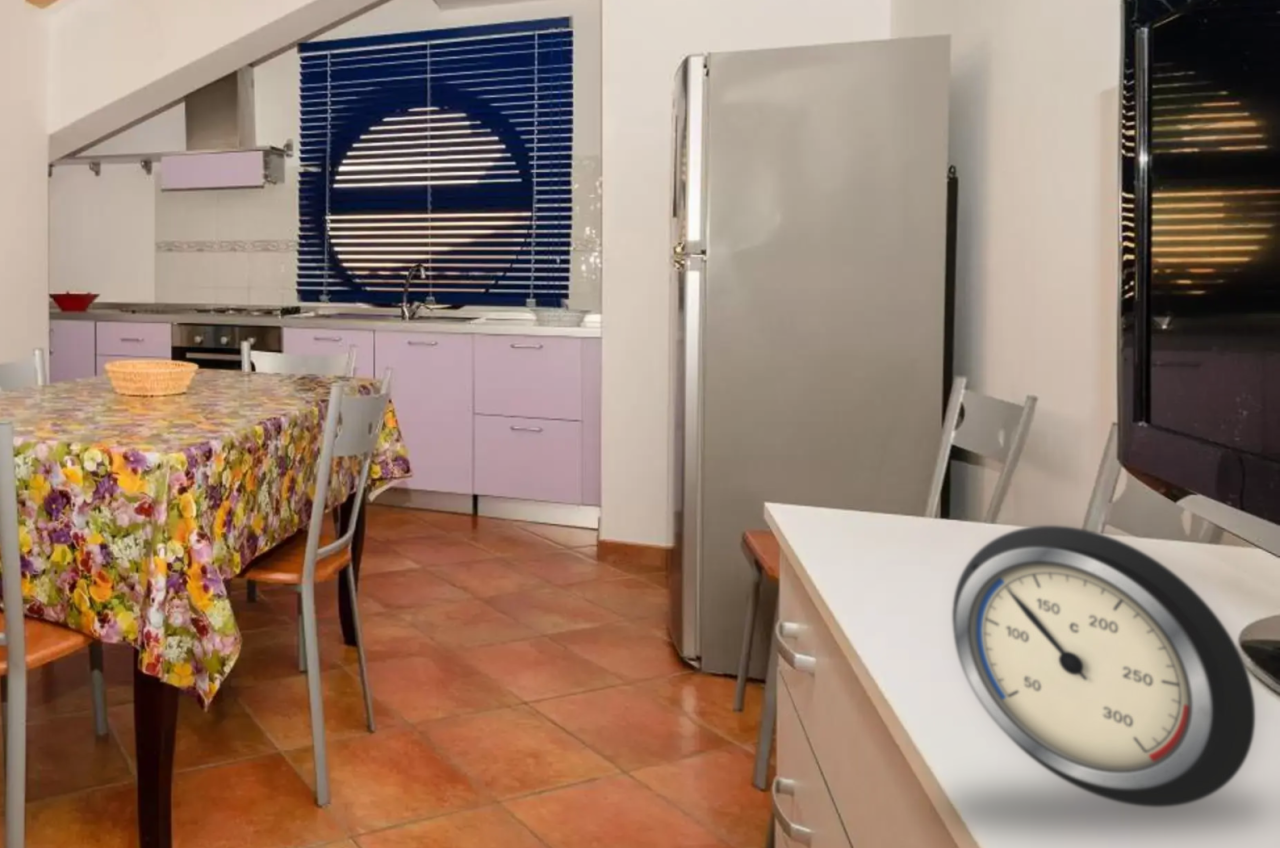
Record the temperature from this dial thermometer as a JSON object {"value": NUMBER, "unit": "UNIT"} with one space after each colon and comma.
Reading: {"value": 130, "unit": "°C"}
